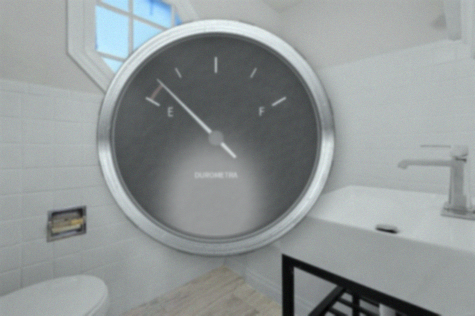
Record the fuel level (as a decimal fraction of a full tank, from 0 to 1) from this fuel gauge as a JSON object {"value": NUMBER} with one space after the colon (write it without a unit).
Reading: {"value": 0.125}
